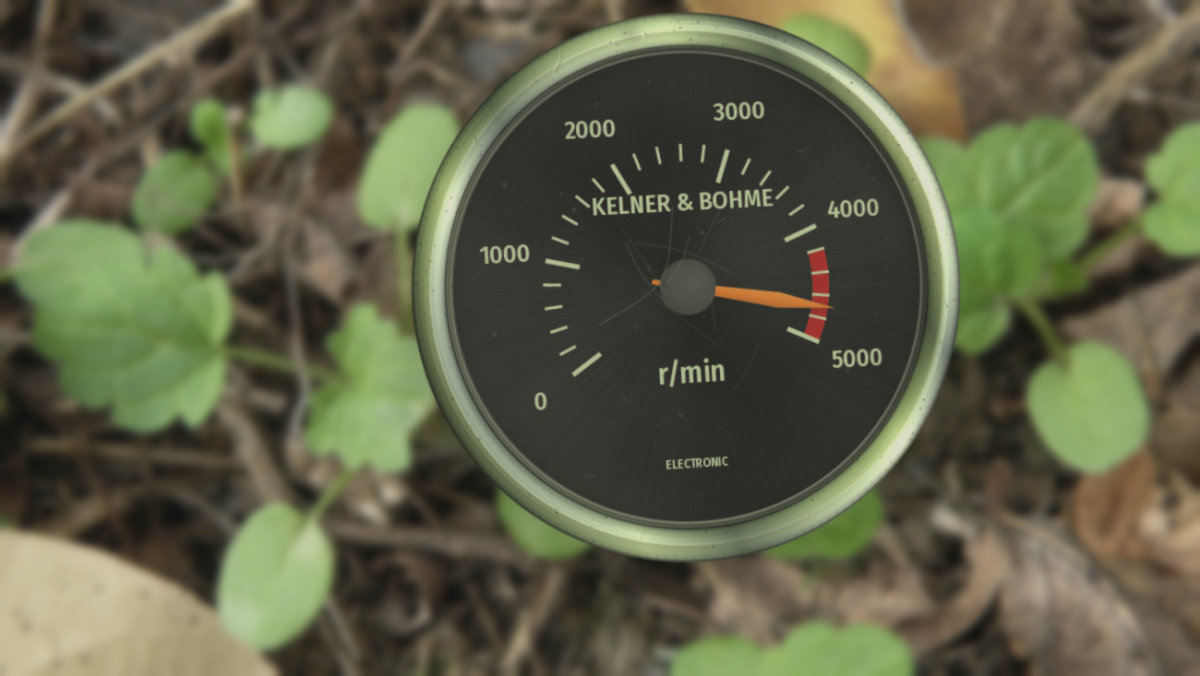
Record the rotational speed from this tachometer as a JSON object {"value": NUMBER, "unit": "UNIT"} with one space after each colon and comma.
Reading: {"value": 4700, "unit": "rpm"}
